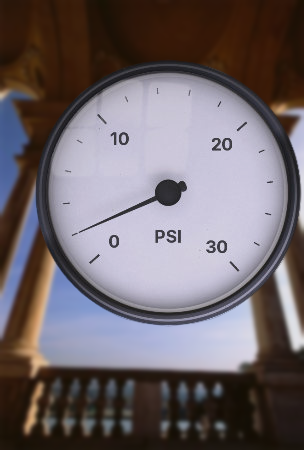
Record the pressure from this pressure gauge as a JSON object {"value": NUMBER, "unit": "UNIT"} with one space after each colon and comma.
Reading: {"value": 2, "unit": "psi"}
